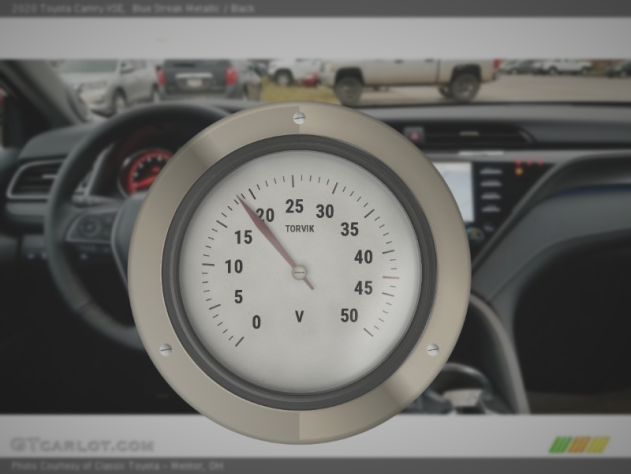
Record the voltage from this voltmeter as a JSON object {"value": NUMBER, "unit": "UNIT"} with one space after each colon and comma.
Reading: {"value": 18.5, "unit": "V"}
